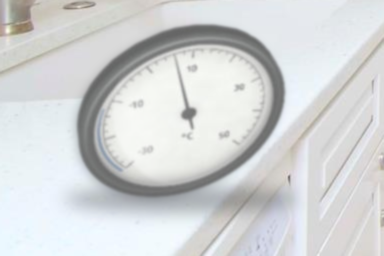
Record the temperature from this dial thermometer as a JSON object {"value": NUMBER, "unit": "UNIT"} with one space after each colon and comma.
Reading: {"value": 6, "unit": "°C"}
